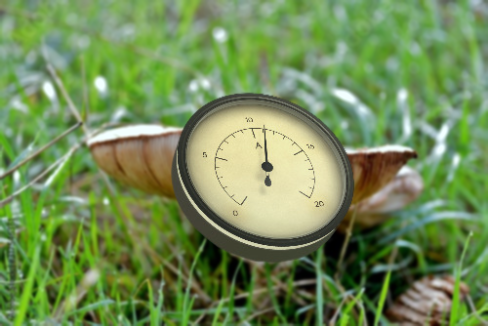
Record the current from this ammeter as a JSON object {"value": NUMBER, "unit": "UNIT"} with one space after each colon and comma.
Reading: {"value": 11, "unit": "A"}
